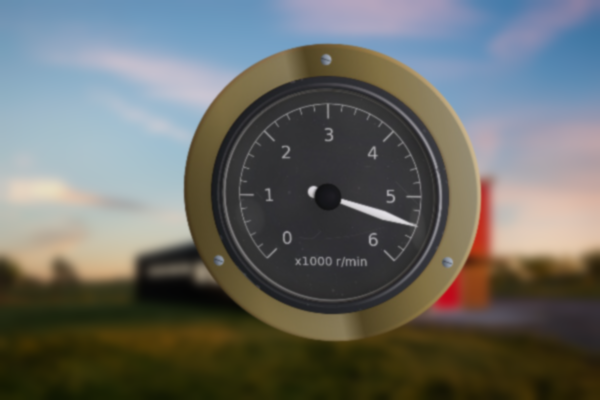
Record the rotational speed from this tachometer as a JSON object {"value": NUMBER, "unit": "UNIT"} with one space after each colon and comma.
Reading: {"value": 5400, "unit": "rpm"}
